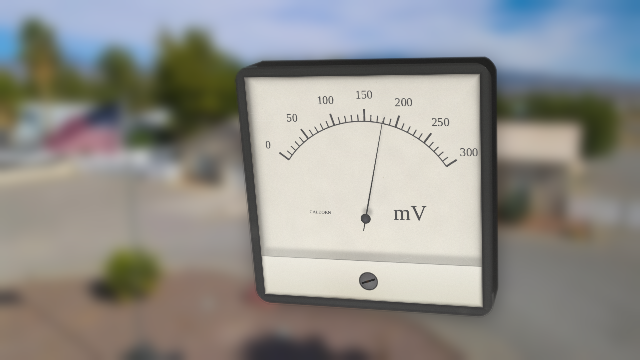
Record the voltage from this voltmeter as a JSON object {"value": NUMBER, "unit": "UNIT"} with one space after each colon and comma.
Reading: {"value": 180, "unit": "mV"}
